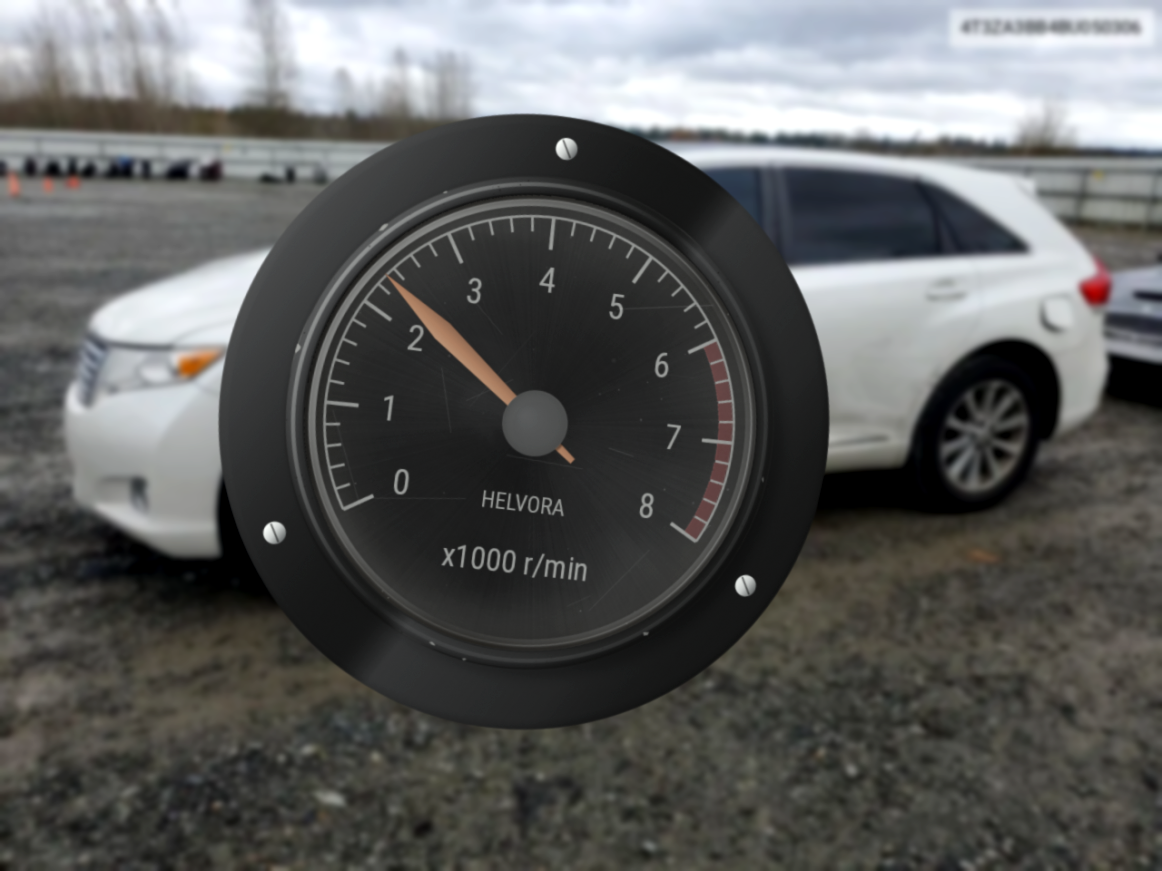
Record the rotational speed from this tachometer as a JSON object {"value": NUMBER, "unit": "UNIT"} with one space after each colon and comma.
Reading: {"value": 2300, "unit": "rpm"}
